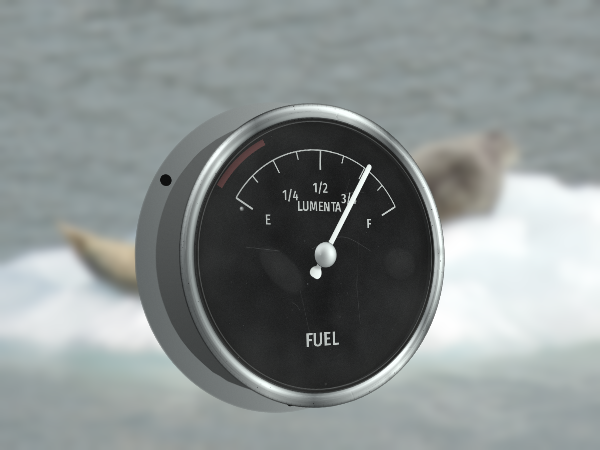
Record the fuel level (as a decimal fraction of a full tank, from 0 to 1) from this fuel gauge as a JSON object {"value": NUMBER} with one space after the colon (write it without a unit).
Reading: {"value": 0.75}
